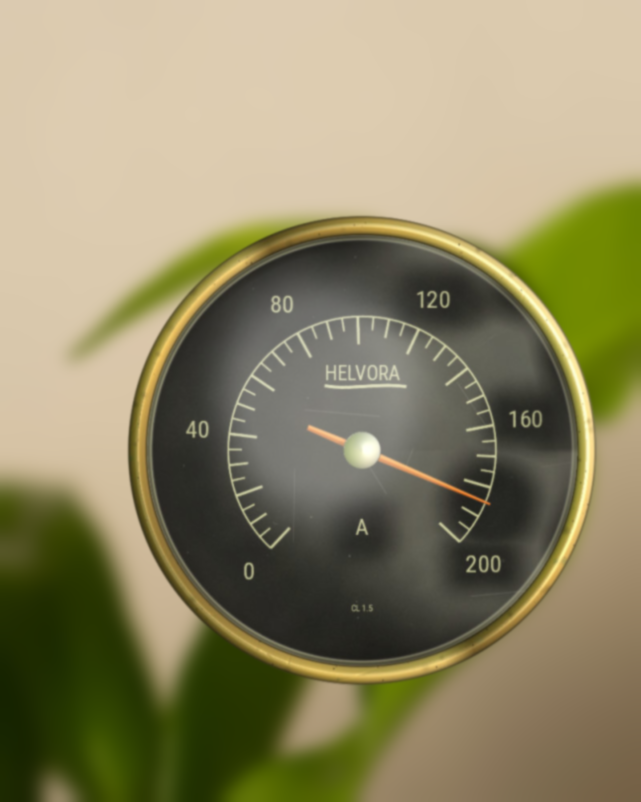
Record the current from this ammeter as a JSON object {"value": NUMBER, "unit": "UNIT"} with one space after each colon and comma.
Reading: {"value": 185, "unit": "A"}
